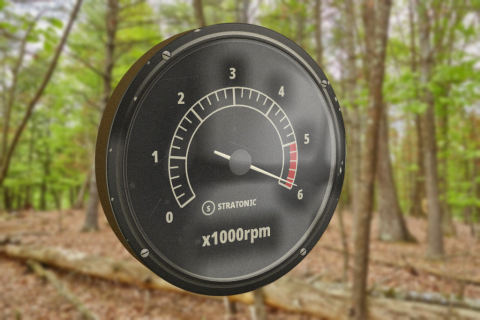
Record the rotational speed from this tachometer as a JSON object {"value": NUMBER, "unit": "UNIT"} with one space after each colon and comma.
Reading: {"value": 5900, "unit": "rpm"}
